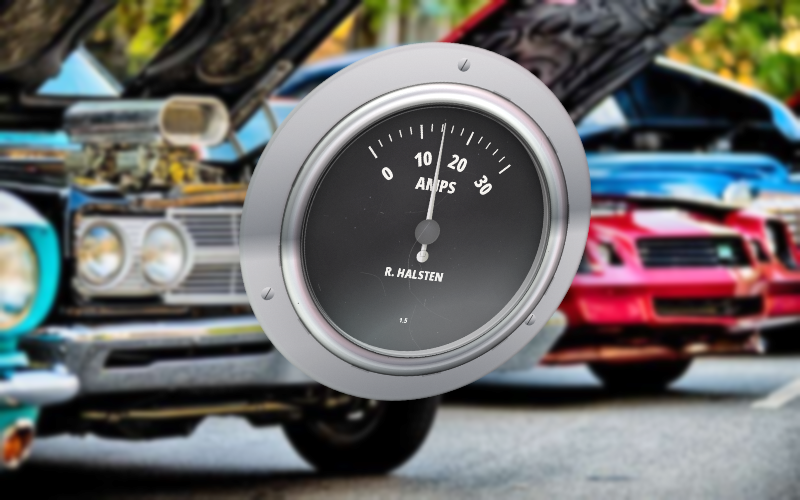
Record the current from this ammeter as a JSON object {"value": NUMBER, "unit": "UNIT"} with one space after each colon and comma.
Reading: {"value": 14, "unit": "A"}
